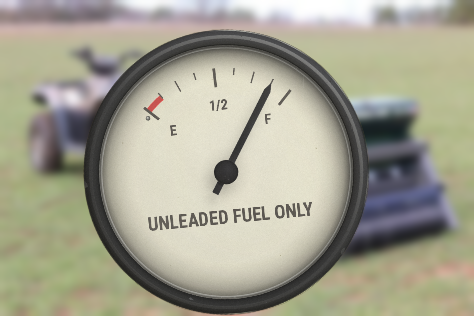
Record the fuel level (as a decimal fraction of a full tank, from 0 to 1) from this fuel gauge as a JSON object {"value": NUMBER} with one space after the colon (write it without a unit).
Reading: {"value": 0.875}
